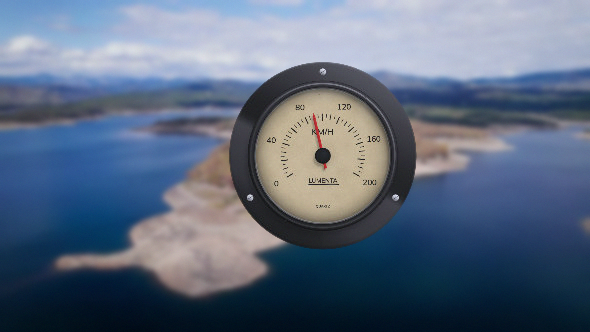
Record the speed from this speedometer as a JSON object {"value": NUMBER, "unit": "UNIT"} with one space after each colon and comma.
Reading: {"value": 90, "unit": "km/h"}
